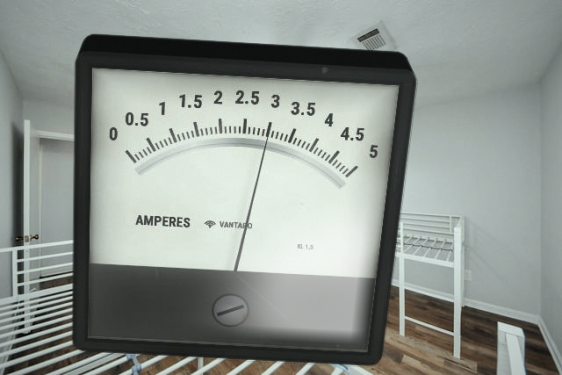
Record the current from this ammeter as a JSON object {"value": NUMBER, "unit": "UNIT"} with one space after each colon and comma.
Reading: {"value": 3, "unit": "A"}
